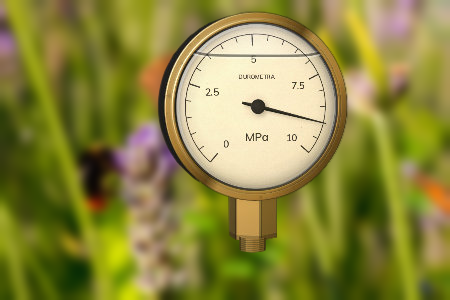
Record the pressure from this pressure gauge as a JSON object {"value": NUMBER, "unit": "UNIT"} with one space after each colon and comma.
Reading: {"value": 9, "unit": "MPa"}
